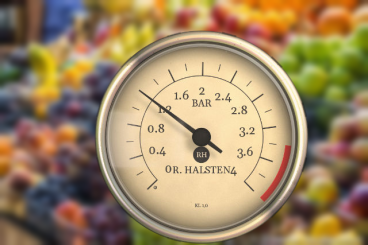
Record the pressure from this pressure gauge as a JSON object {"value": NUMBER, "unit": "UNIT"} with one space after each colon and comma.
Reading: {"value": 1.2, "unit": "bar"}
